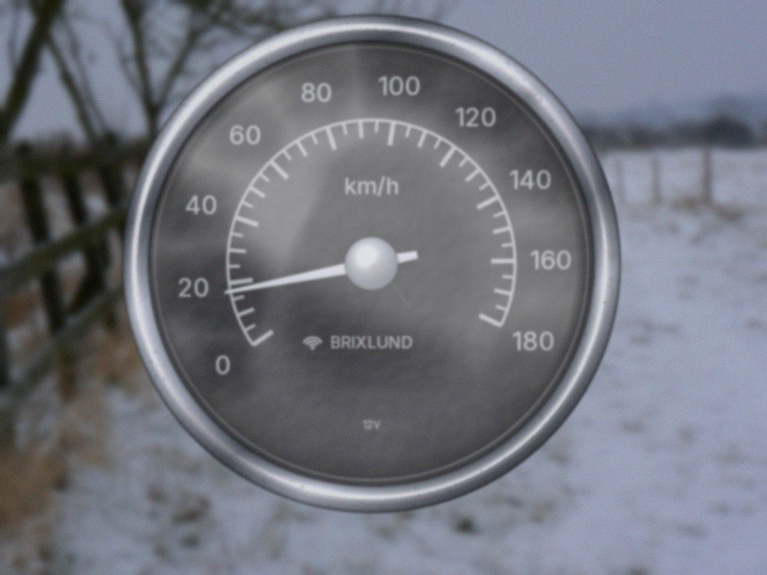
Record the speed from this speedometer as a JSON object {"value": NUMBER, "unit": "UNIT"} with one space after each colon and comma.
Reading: {"value": 17.5, "unit": "km/h"}
